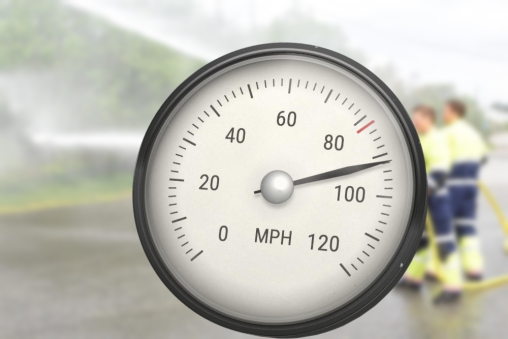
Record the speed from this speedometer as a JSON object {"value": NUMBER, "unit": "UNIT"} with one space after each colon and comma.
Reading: {"value": 92, "unit": "mph"}
